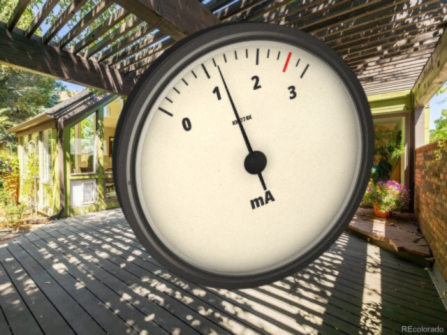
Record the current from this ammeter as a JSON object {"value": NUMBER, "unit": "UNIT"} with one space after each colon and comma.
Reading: {"value": 1.2, "unit": "mA"}
